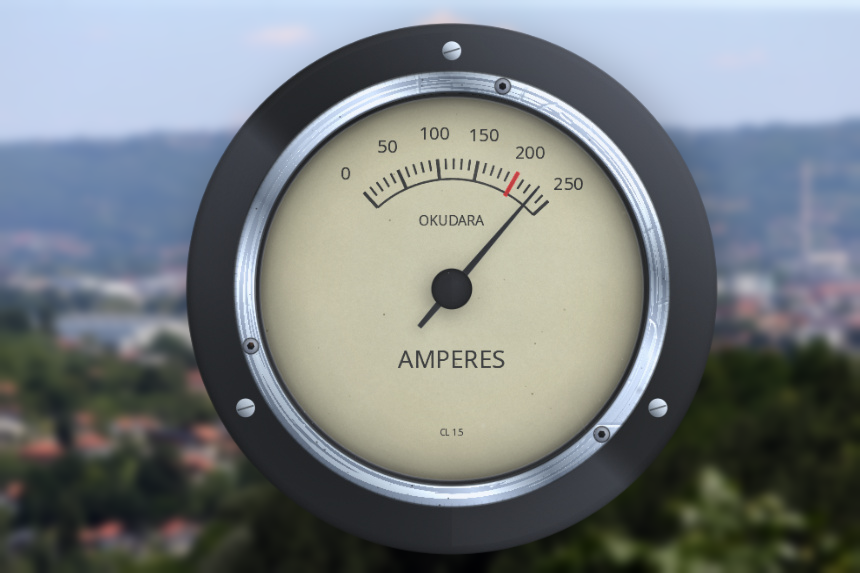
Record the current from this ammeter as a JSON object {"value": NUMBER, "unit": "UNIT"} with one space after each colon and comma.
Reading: {"value": 230, "unit": "A"}
